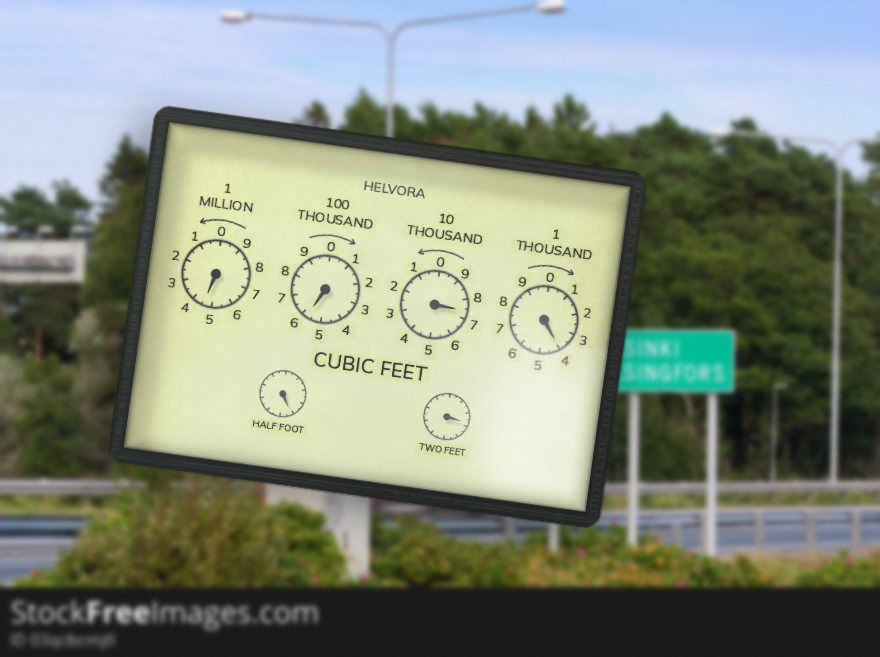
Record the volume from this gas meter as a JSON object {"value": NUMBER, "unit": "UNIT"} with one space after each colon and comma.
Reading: {"value": 457400, "unit": "ft³"}
